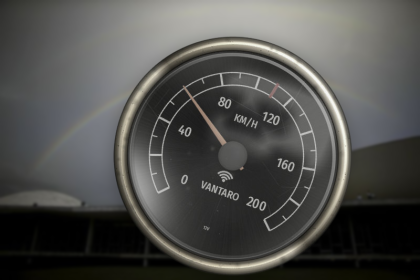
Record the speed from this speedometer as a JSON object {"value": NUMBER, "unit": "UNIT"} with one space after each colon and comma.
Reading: {"value": 60, "unit": "km/h"}
